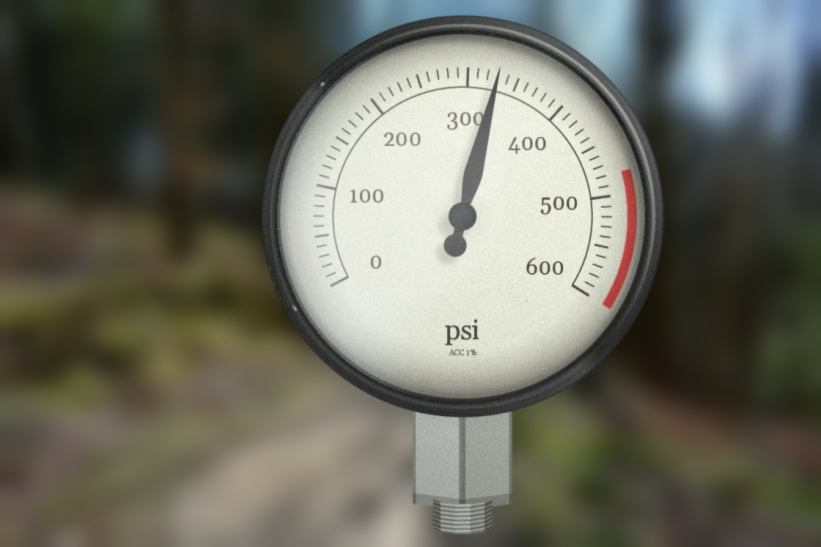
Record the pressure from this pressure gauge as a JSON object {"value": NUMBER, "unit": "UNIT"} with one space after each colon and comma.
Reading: {"value": 330, "unit": "psi"}
